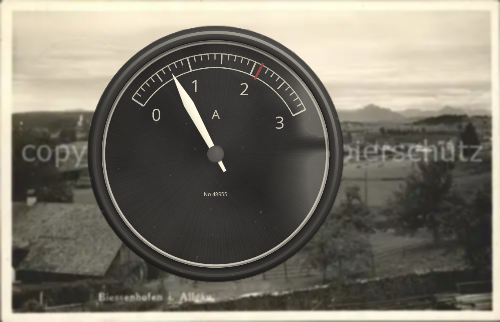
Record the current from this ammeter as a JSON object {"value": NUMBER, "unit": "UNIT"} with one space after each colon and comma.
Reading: {"value": 0.7, "unit": "A"}
